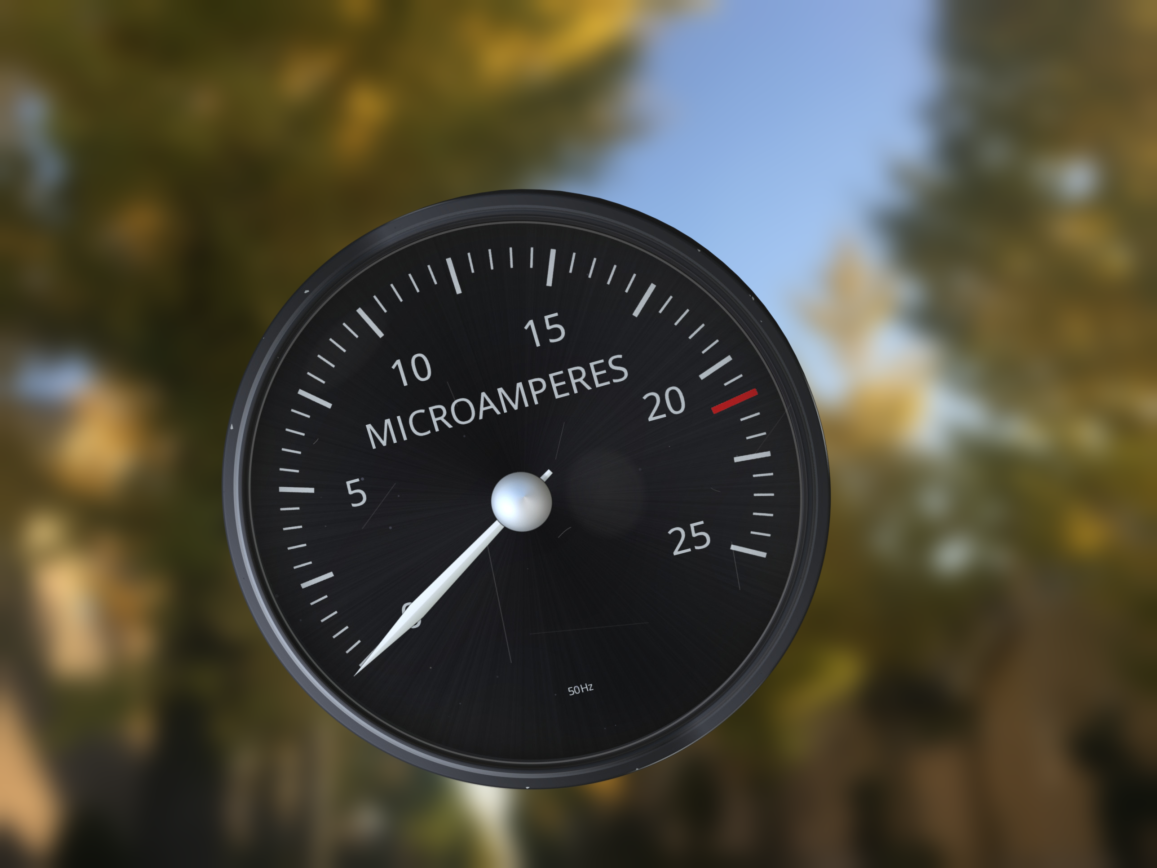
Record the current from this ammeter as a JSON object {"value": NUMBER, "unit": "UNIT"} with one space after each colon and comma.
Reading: {"value": 0, "unit": "µA"}
